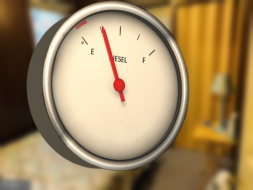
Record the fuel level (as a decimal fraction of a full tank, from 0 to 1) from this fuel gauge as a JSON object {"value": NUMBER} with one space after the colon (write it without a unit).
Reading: {"value": 0.25}
